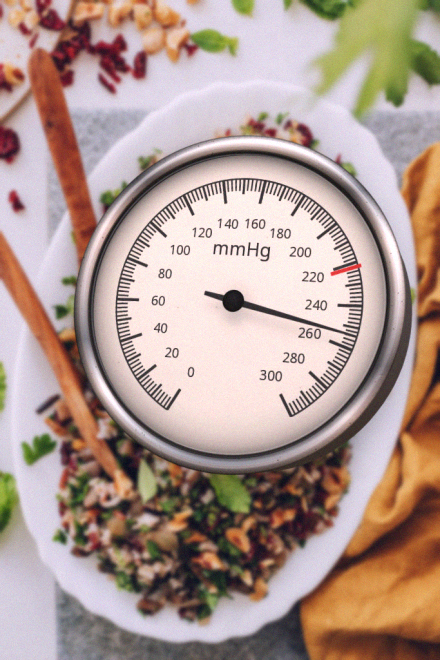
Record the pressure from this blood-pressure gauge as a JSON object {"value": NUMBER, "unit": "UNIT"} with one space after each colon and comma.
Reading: {"value": 254, "unit": "mmHg"}
